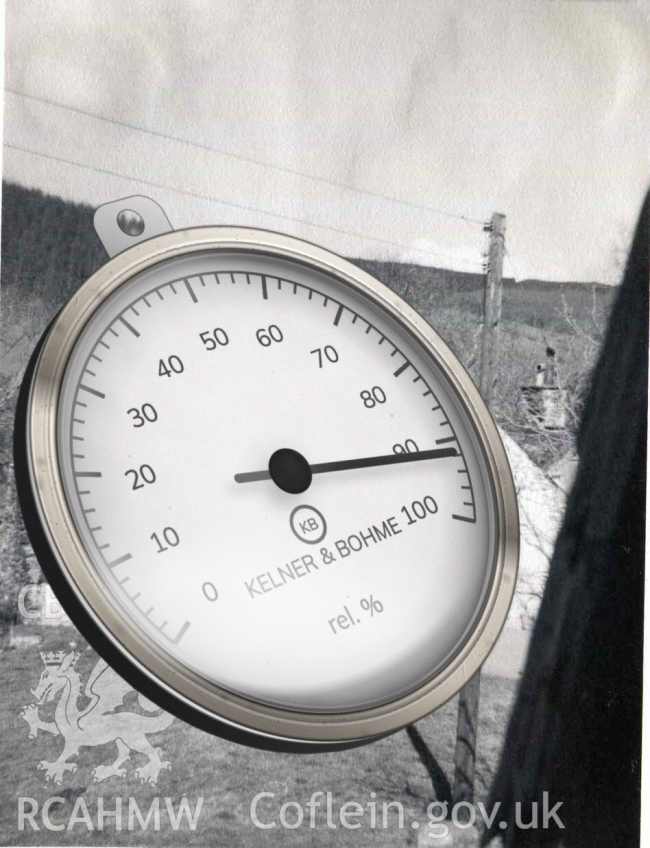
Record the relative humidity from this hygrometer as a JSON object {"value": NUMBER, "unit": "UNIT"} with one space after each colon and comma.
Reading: {"value": 92, "unit": "%"}
